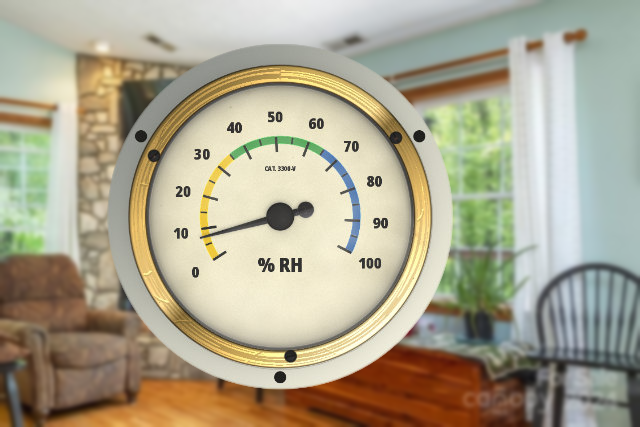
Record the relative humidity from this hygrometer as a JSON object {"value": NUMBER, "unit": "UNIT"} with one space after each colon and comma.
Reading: {"value": 7.5, "unit": "%"}
